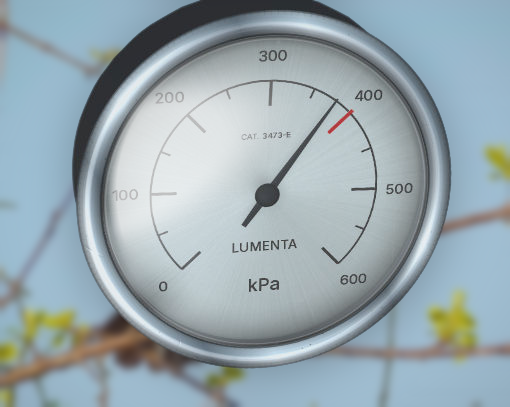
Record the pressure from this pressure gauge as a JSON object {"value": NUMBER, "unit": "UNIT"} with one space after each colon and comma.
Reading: {"value": 375, "unit": "kPa"}
